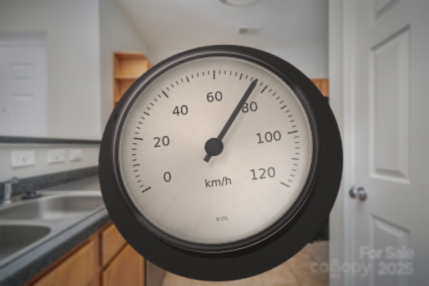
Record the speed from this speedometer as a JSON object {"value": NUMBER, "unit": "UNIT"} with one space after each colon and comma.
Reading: {"value": 76, "unit": "km/h"}
